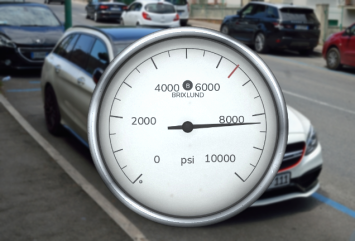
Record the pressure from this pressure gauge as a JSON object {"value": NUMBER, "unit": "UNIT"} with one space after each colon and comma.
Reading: {"value": 8250, "unit": "psi"}
